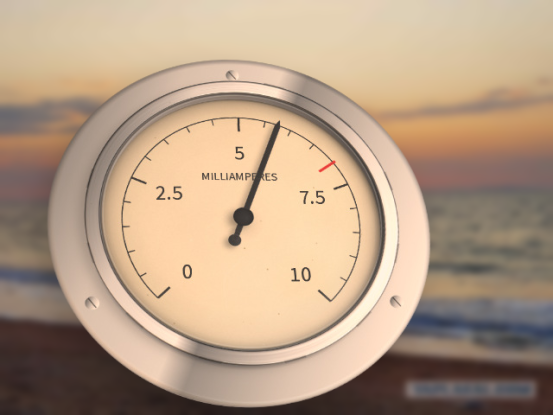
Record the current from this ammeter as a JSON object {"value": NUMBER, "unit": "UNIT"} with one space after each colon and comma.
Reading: {"value": 5.75, "unit": "mA"}
